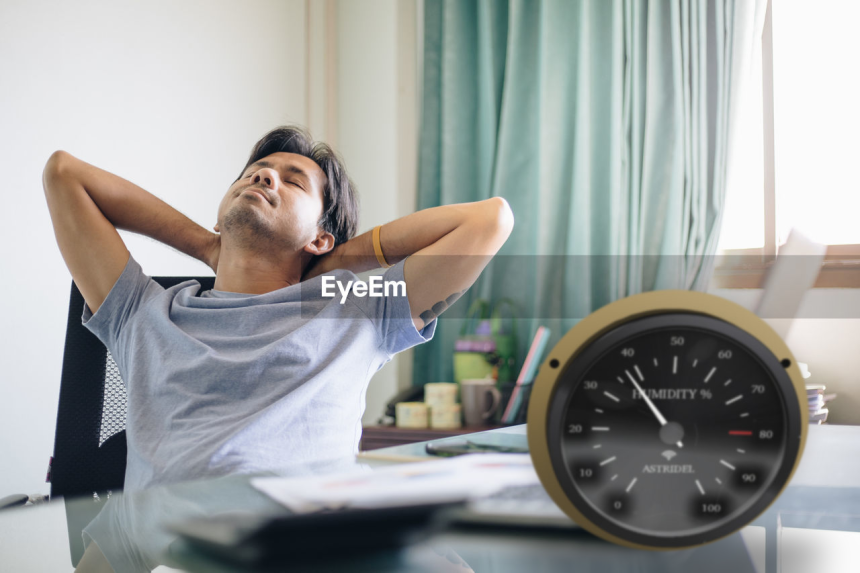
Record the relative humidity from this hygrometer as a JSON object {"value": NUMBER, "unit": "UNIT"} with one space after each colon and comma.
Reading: {"value": 37.5, "unit": "%"}
